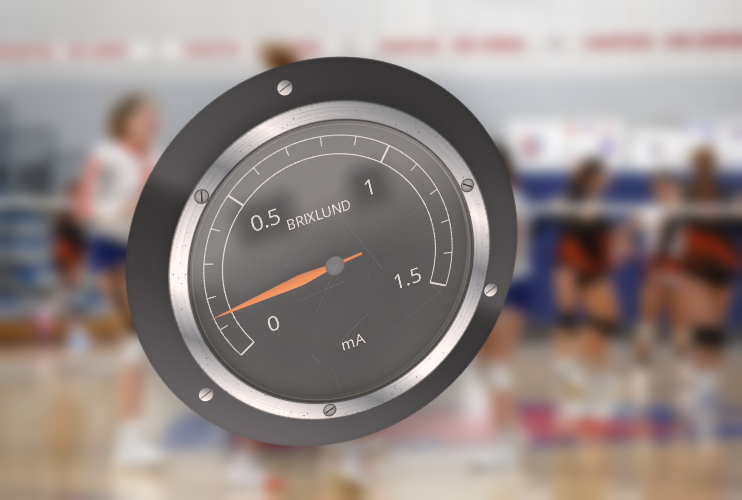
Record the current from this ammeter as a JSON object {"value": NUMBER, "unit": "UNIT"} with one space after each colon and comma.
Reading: {"value": 0.15, "unit": "mA"}
